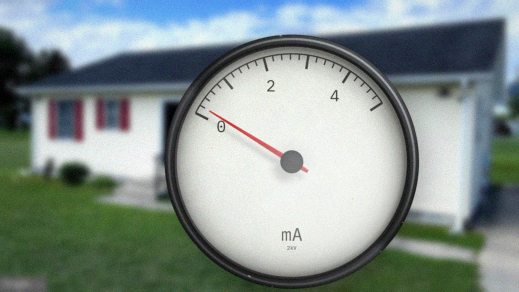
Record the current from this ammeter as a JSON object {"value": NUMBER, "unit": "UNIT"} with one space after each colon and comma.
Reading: {"value": 0.2, "unit": "mA"}
